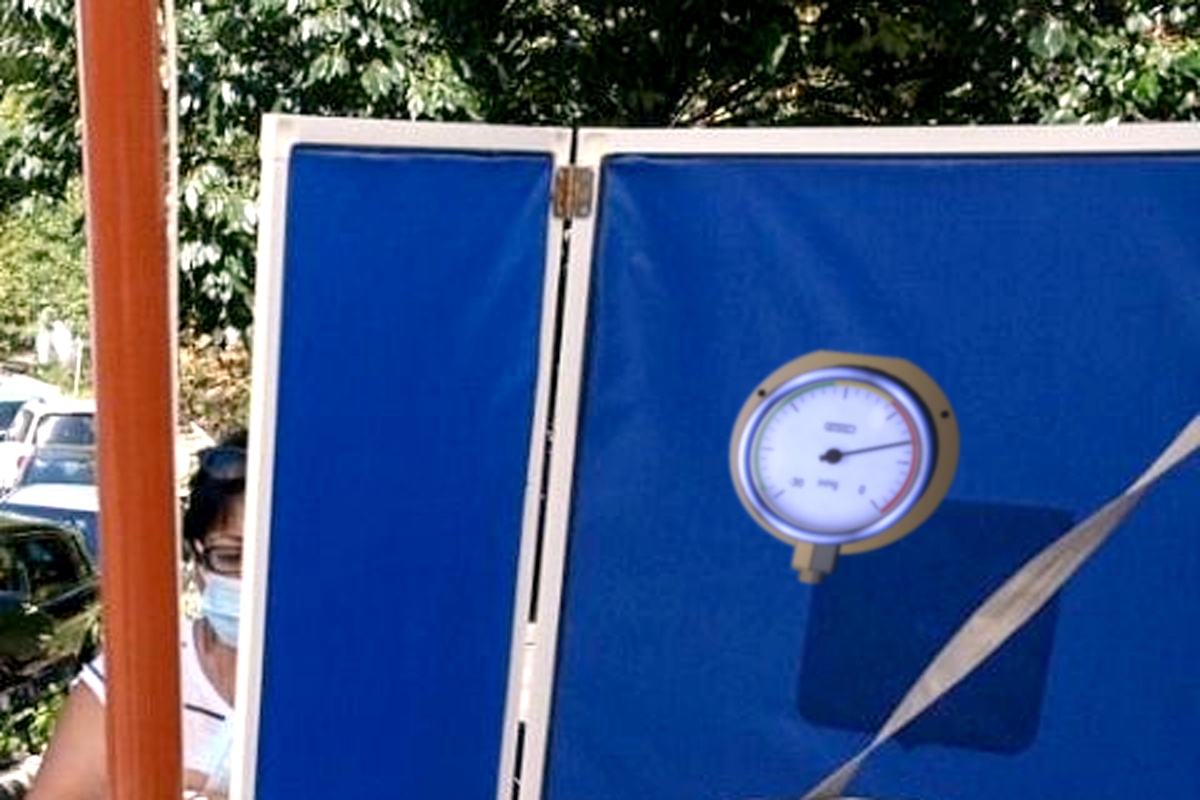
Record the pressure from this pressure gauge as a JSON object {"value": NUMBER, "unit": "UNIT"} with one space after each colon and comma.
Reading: {"value": -7, "unit": "inHg"}
